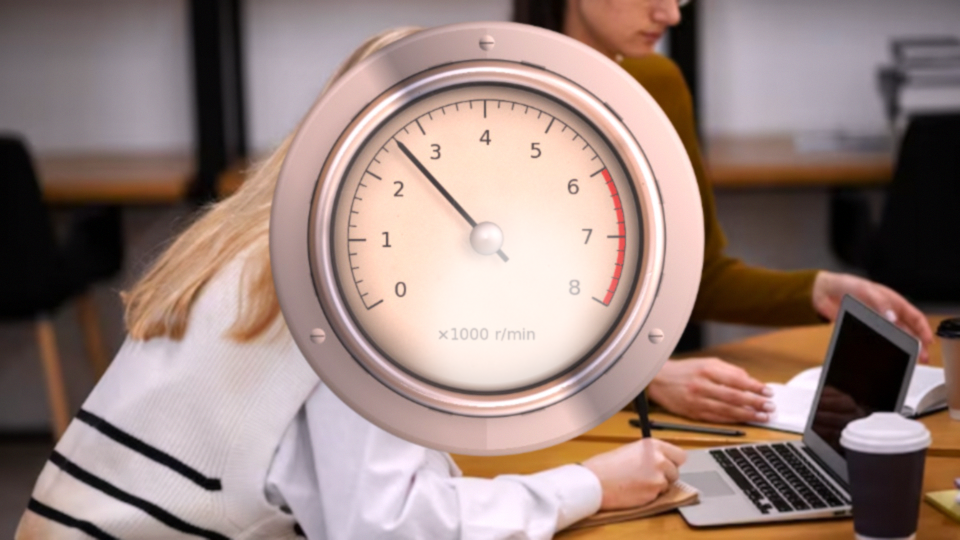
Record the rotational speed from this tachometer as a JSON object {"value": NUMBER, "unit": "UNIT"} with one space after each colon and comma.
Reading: {"value": 2600, "unit": "rpm"}
